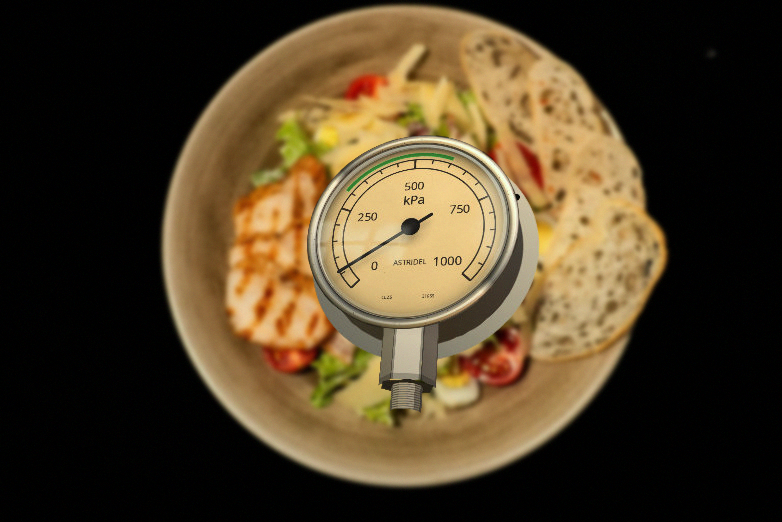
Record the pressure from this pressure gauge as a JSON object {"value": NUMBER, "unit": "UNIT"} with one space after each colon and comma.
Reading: {"value": 50, "unit": "kPa"}
